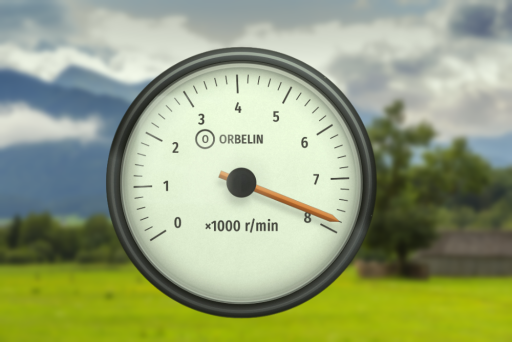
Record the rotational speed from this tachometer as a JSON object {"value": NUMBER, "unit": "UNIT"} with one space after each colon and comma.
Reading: {"value": 7800, "unit": "rpm"}
